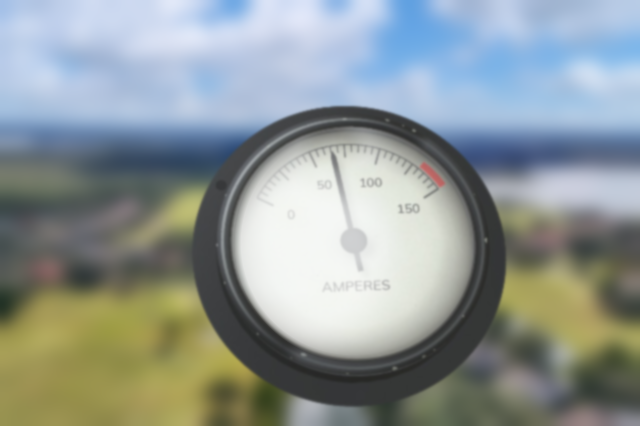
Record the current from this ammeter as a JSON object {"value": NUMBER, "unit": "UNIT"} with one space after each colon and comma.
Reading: {"value": 65, "unit": "A"}
